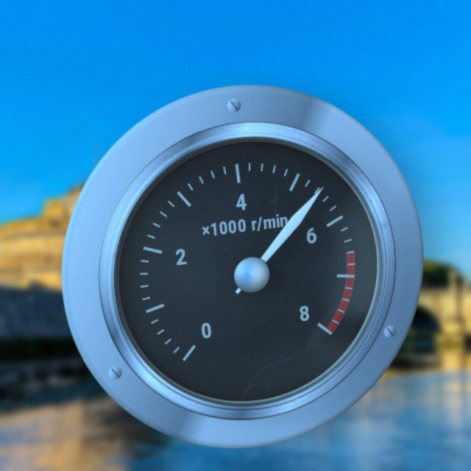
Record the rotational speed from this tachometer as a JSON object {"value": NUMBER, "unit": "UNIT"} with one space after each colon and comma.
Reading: {"value": 5400, "unit": "rpm"}
